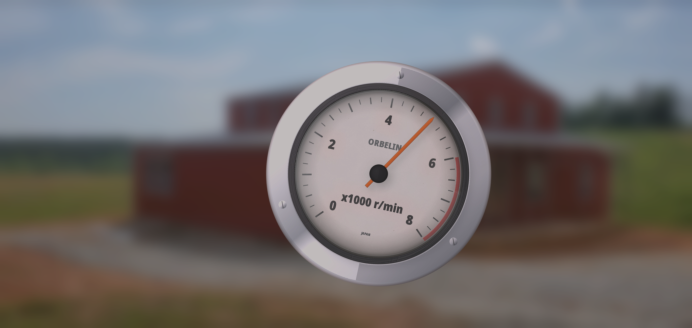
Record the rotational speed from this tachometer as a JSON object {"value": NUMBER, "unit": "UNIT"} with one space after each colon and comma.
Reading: {"value": 5000, "unit": "rpm"}
